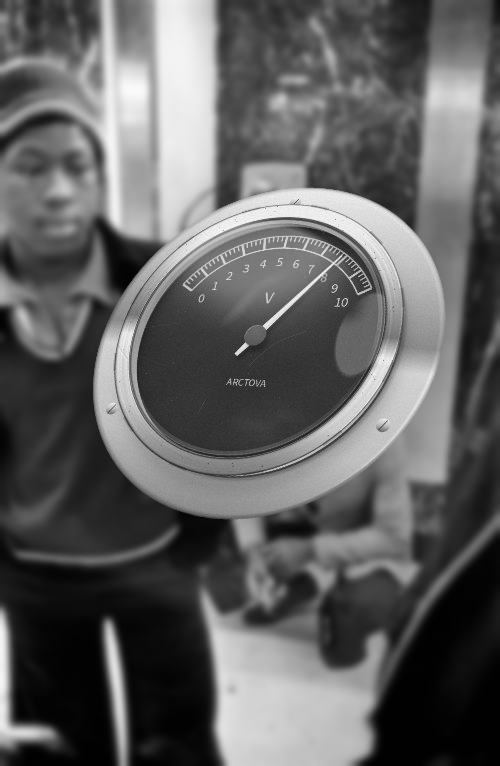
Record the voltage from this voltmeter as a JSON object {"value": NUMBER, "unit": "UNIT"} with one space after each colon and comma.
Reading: {"value": 8, "unit": "V"}
